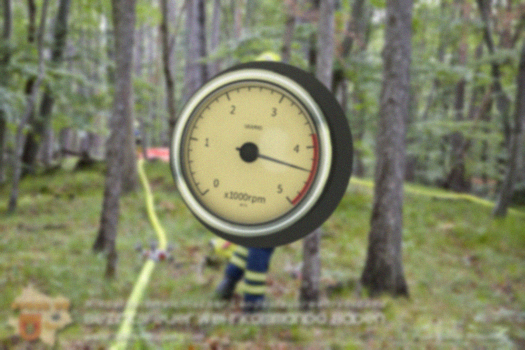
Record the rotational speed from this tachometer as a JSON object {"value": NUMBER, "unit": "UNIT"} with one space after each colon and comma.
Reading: {"value": 4400, "unit": "rpm"}
